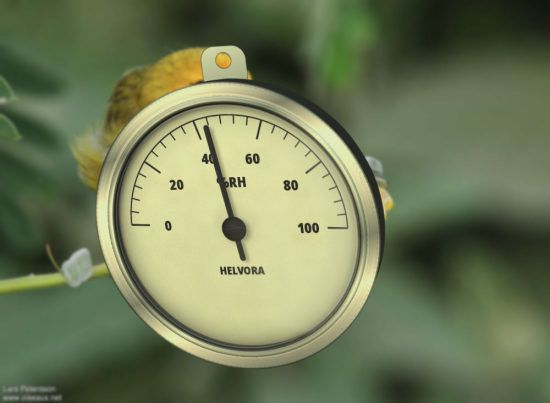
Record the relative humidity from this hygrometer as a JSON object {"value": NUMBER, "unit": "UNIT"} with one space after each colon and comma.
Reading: {"value": 44, "unit": "%"}
